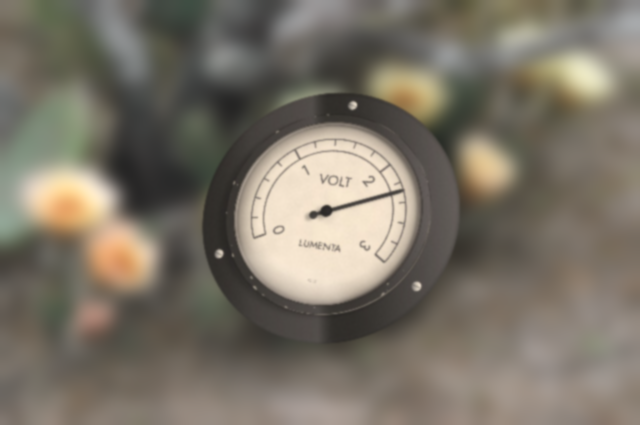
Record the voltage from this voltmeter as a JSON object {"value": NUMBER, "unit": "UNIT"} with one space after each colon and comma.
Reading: {"value": 2.3, "unit": "V"}
